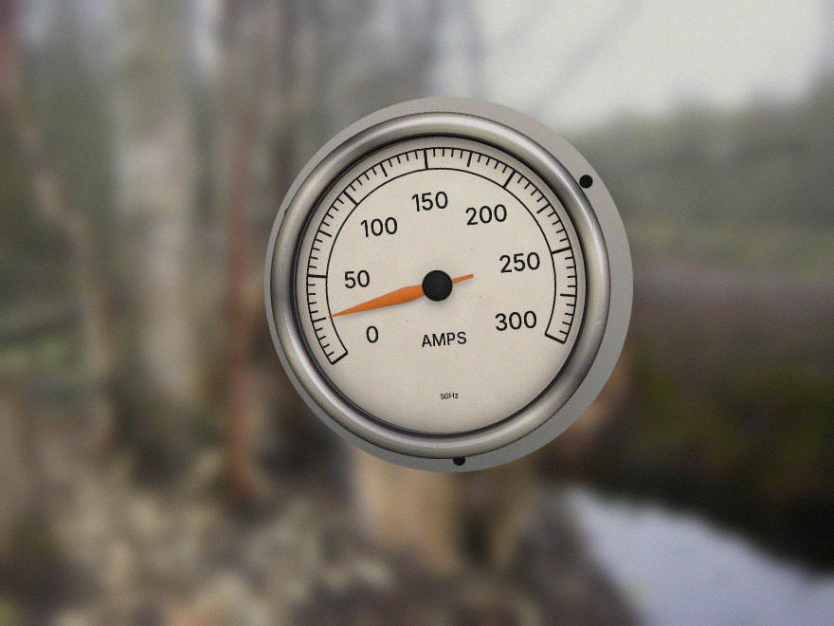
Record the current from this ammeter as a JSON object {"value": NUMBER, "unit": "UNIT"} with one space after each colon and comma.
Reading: {"value": 25, "unit": "A"}
